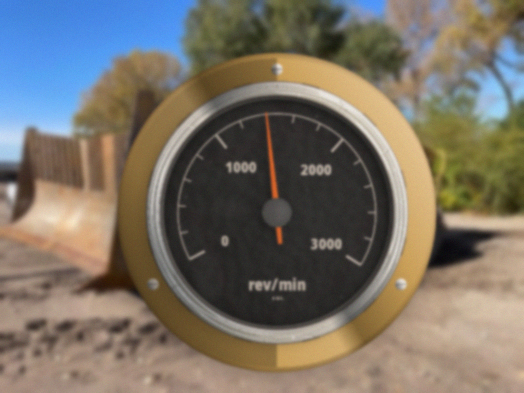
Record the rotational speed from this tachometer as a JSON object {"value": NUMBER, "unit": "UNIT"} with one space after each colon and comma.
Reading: {"value": 1400, "unit": "rpm"}
